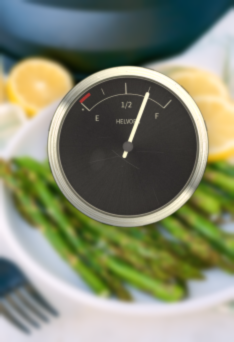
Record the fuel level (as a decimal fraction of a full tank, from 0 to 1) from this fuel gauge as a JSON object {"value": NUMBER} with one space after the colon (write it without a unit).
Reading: {"value": 0.75}
